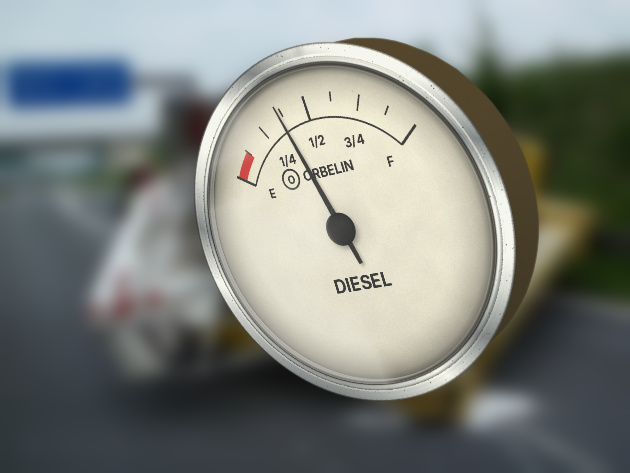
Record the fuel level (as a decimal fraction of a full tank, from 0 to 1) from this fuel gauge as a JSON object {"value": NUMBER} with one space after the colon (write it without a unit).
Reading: {"value": 0.375}
